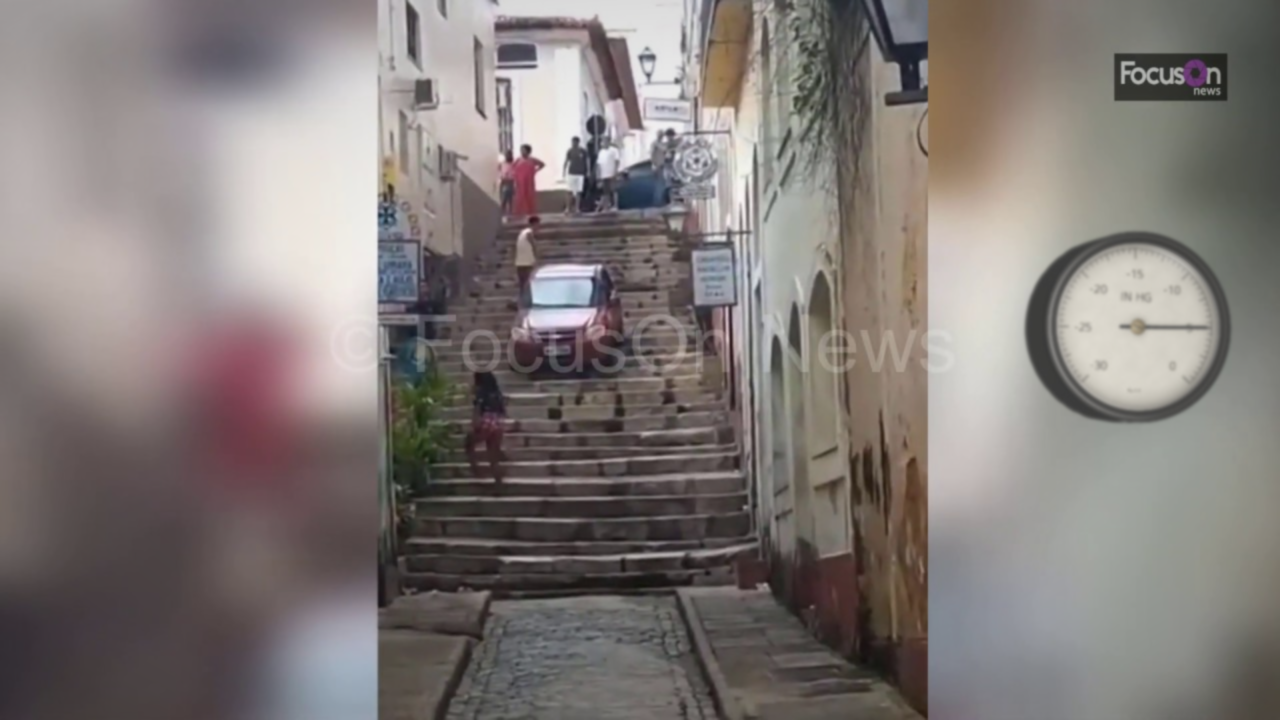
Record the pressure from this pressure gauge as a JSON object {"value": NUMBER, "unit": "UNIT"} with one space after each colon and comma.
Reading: {"value": -5, "unit": "inHg"}
